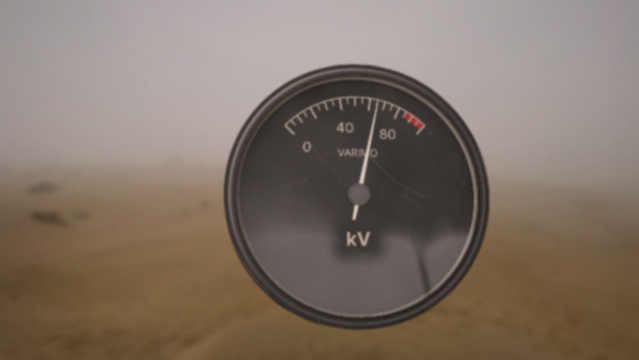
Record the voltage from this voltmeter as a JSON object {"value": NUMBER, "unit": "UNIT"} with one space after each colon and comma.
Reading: {"value": 65, "unit": "kV"}
